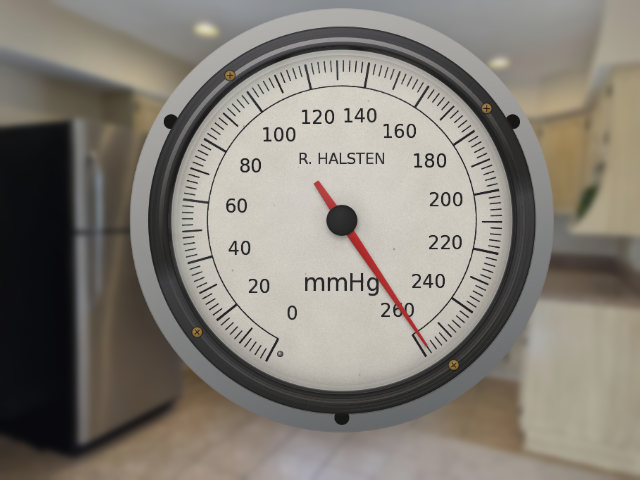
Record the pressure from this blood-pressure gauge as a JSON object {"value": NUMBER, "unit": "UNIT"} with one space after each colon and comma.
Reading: {"value": 258, "unit": "mmHg"}
